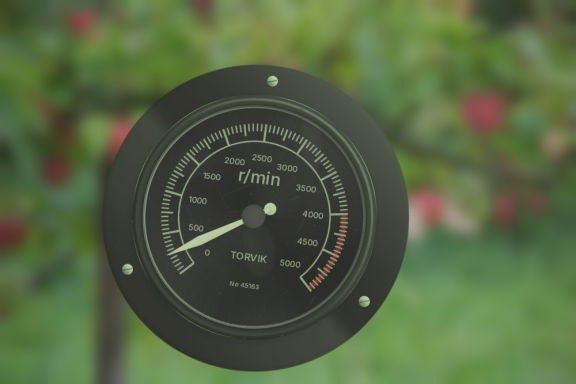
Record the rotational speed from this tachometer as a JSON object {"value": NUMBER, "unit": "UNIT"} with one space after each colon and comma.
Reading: {"value": 250, "unit": "rpm"}
